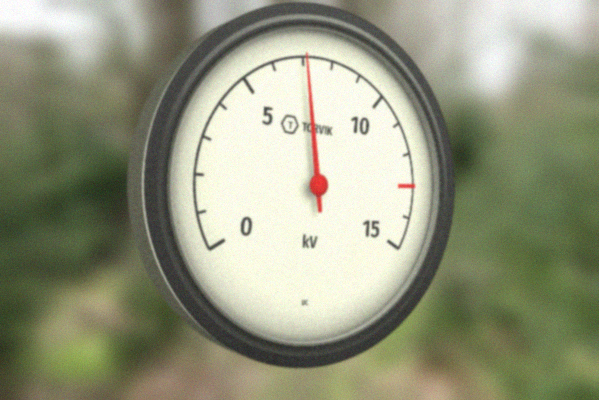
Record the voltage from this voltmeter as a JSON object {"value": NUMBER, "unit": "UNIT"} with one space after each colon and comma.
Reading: {"value": 7, "unit": "kV"}
